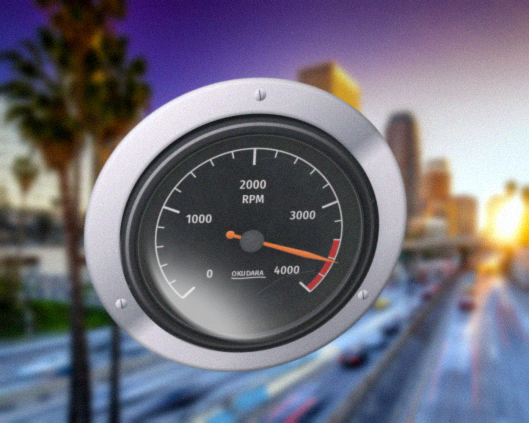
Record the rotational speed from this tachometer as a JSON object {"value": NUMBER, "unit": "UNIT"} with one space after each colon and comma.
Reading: {"value": 3600, "unit": "rpm"}
